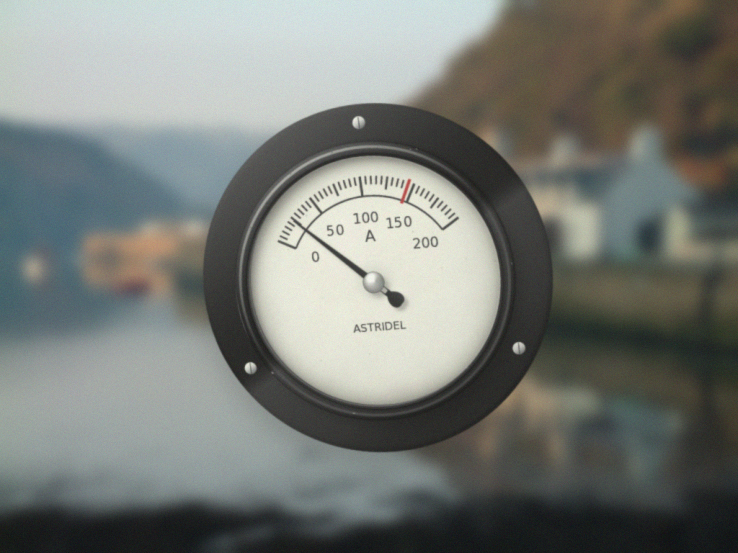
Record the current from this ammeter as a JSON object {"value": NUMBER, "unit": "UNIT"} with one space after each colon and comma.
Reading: {"value": 25, "unit": "A"}
